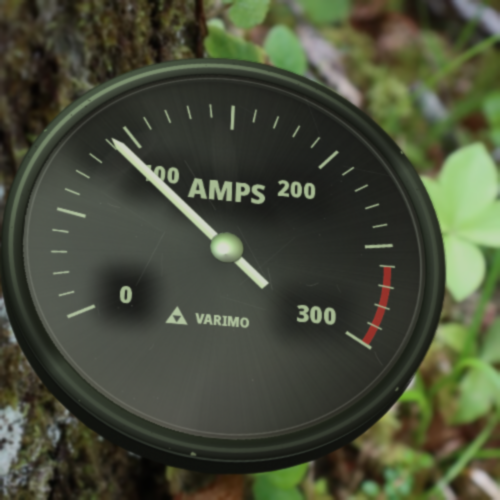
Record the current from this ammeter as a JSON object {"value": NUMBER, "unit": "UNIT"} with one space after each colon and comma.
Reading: {"value": 90, "unit": "A"}
